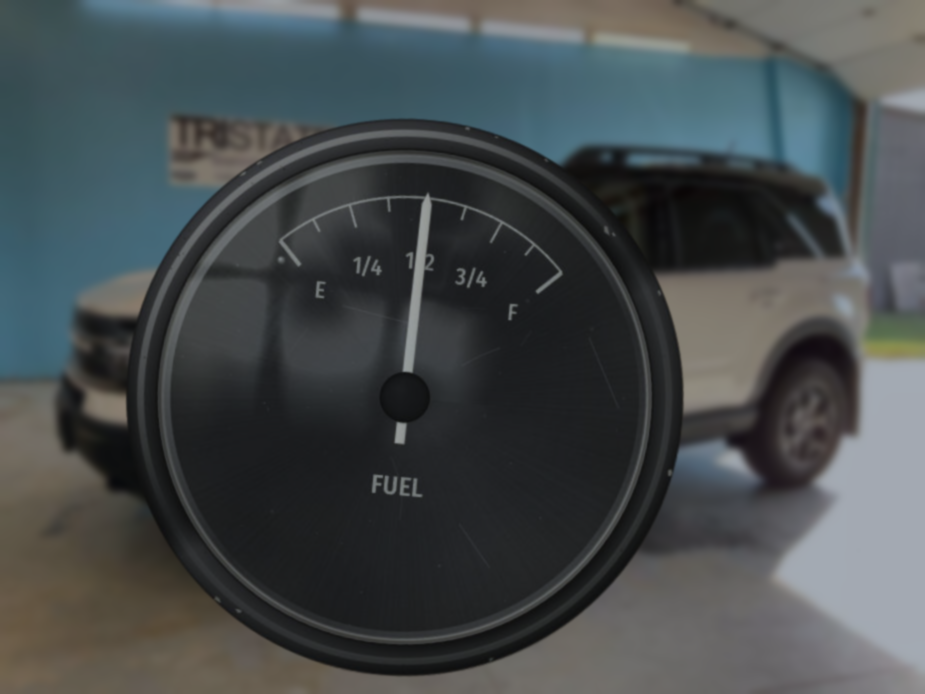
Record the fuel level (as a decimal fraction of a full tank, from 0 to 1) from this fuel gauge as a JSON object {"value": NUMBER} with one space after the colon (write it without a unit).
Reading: {"value": 0.5}
